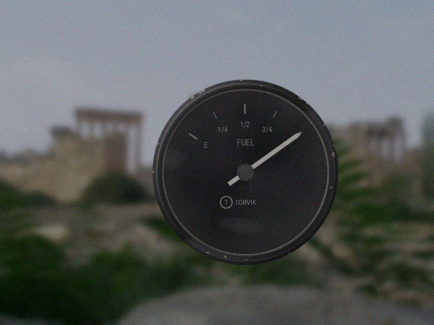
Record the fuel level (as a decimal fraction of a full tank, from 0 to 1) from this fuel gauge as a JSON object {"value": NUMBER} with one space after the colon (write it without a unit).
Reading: {"value": 1}
